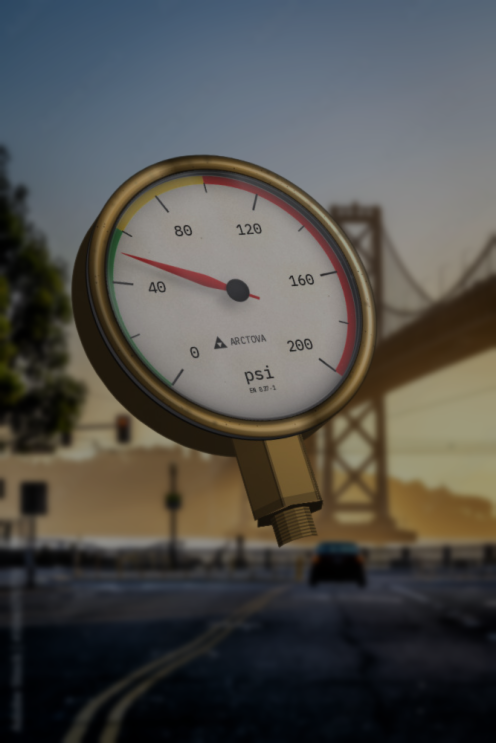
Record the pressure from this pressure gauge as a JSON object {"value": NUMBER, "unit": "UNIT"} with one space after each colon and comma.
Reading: {"value": 50, "unit": "psi"}
